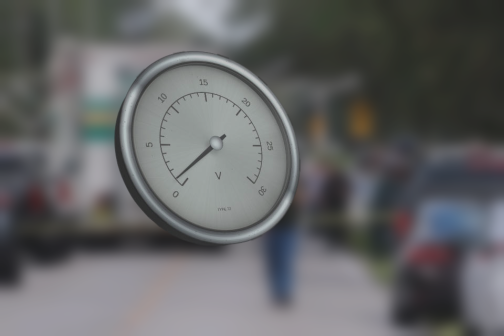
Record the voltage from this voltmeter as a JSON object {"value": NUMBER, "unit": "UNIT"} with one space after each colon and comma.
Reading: {"value": 1, "unit": "V"}
